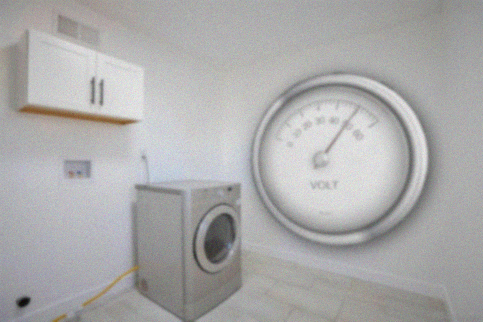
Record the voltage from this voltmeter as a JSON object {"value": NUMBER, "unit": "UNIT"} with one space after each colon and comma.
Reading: {"value": 50, "unit": "V"}
